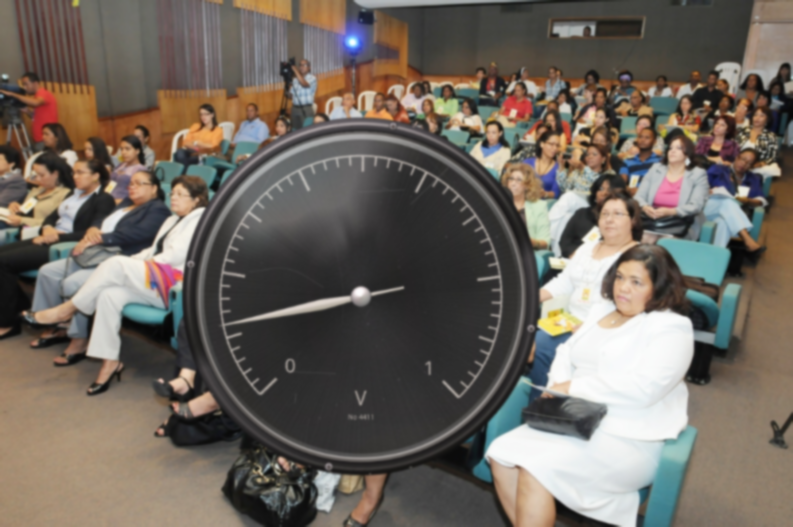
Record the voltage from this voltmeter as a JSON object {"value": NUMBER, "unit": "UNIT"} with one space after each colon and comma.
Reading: {"value": 0.12, "unit": "V"}
